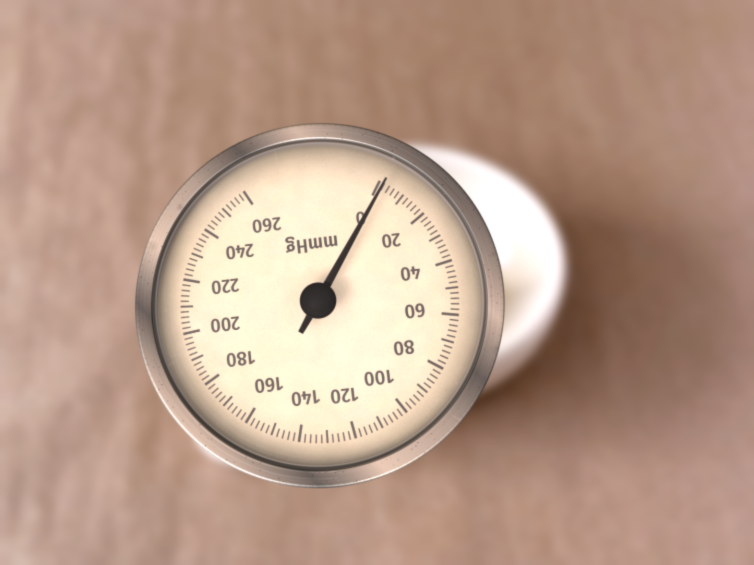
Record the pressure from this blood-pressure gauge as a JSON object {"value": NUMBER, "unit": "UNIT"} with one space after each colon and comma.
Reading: {"value": 2, "unit": "mmHg"}
